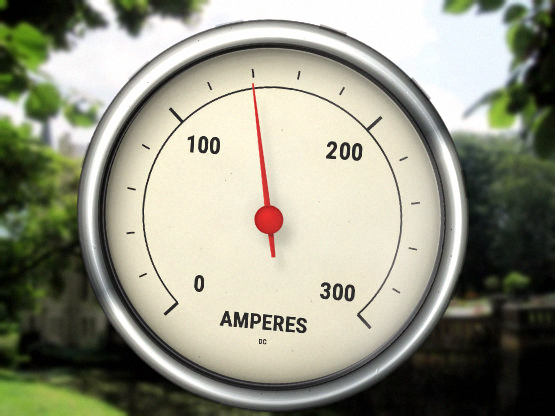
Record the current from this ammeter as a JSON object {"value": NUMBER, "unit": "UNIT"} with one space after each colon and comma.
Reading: {"value": 140, "unit": "A"}
